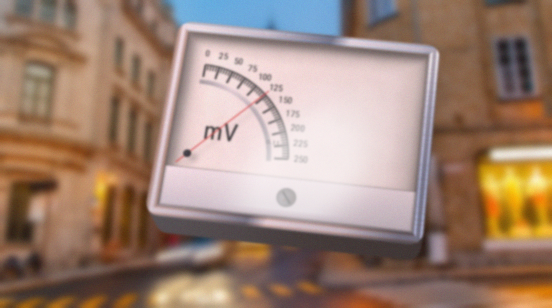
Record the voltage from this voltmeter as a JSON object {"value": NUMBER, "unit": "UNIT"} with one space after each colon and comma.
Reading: {"value": 125, "unit": "mV"}
